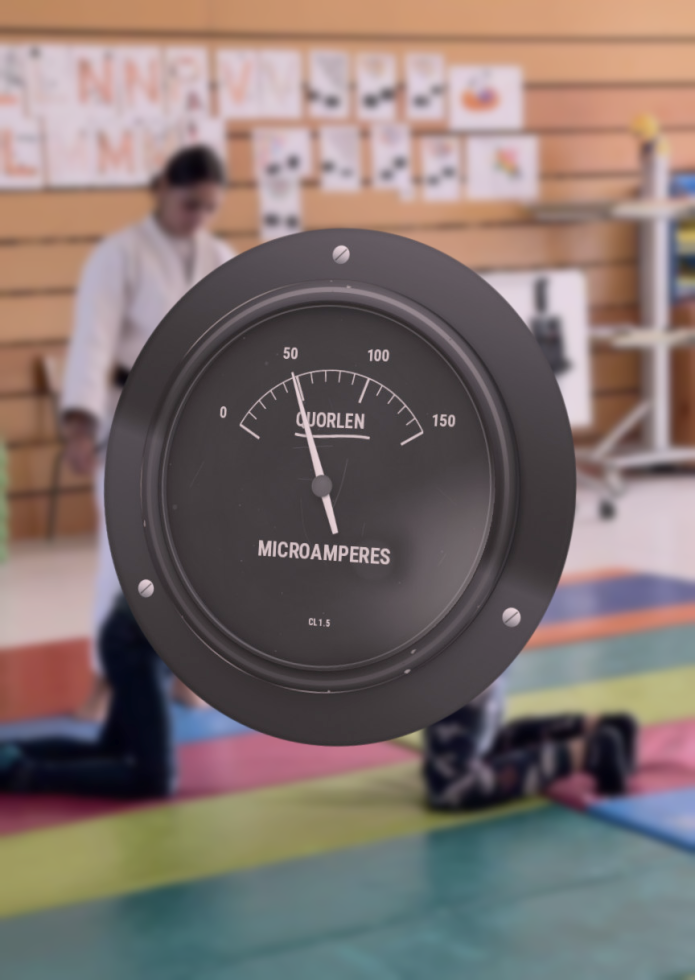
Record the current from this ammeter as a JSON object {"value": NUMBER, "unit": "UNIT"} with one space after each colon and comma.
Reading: {"value": 50, "unit": "µA"}
